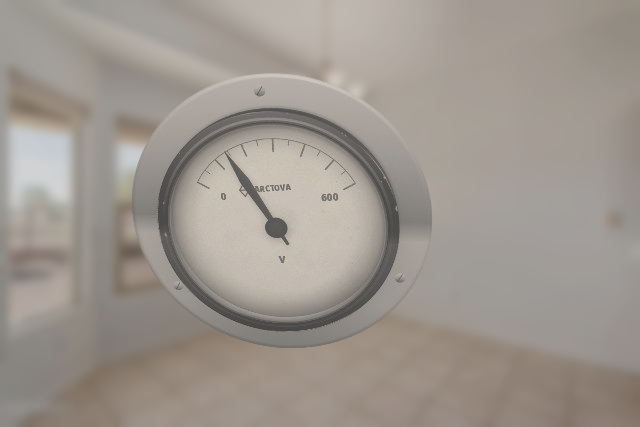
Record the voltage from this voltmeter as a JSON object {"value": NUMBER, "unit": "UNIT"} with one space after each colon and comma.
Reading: {"value": 150, "unit": "V"}
